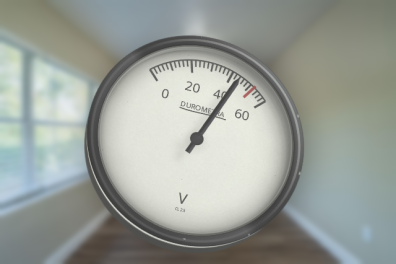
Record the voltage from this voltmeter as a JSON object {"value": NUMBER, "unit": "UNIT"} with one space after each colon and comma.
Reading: {"value": 44, "unit": "V"}
